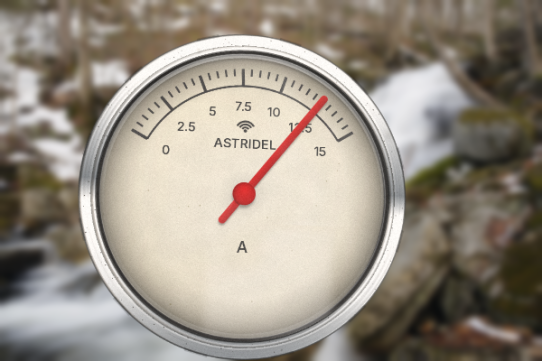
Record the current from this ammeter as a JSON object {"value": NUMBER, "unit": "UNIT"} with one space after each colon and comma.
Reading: {"value": 12.5, "unit": "A"}
